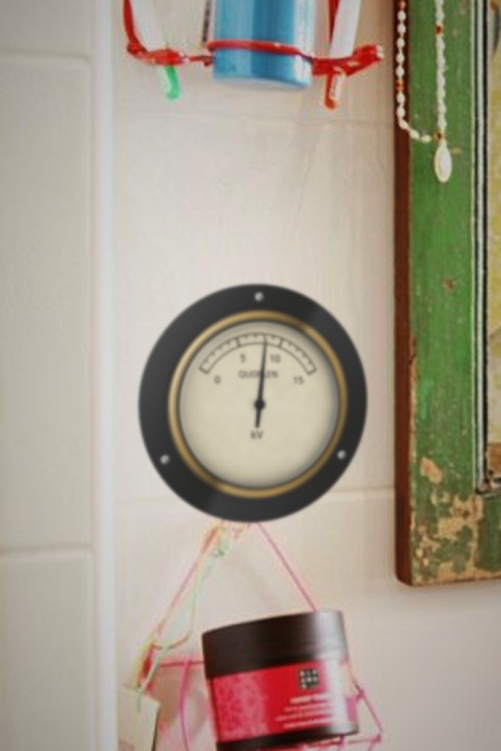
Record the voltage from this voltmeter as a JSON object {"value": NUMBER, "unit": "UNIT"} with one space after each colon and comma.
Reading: {"value": 8, "unit": "kV"}
